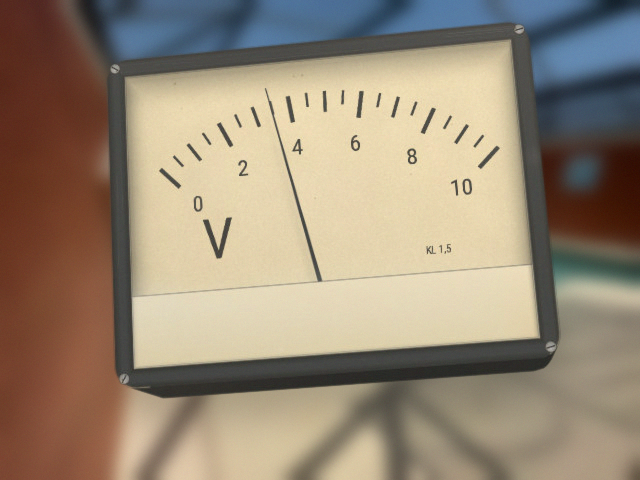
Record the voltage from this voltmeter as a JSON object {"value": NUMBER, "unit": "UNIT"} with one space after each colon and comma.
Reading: {"value": 3.5, "unit": "V"}
